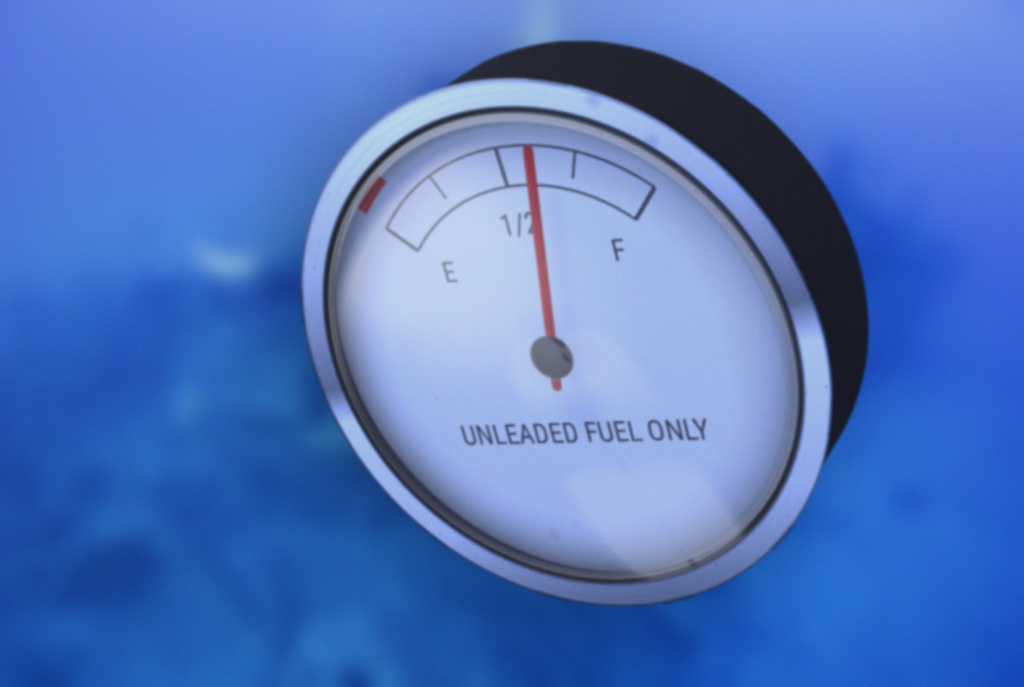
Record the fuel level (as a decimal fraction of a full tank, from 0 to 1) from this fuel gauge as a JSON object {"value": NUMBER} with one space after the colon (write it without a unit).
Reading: {"value": 0.625}
